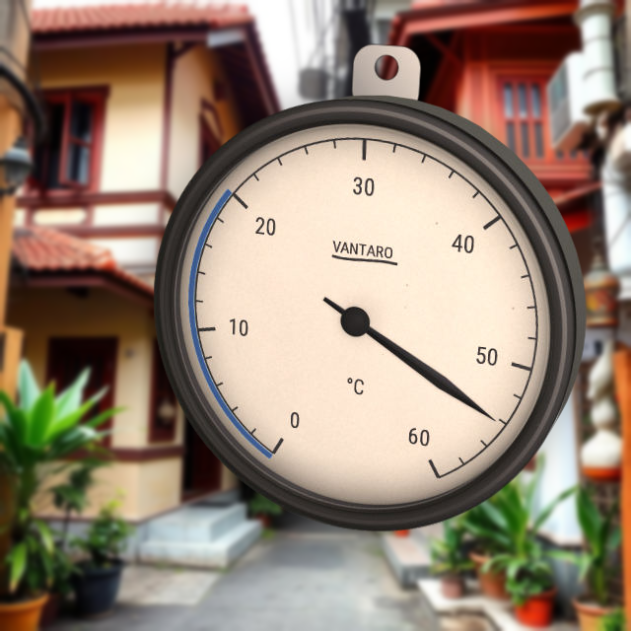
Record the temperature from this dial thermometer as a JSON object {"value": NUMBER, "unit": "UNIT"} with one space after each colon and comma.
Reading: {"value": 54, "unit": "°C"}
